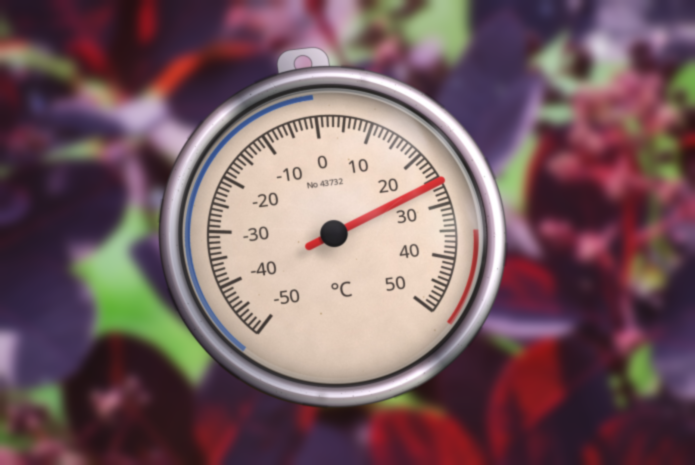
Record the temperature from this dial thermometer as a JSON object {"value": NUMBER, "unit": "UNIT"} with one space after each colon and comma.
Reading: {"value": 26, "unit": "°C"}
